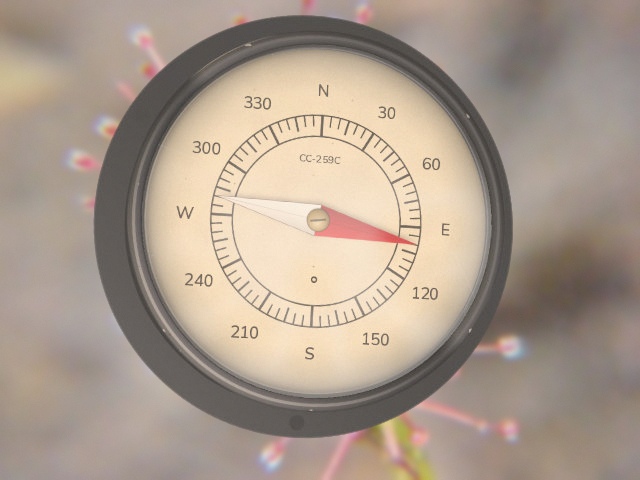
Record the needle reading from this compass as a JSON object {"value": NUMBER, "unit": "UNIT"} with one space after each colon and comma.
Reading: {"value": 100, "unit": "°"}
